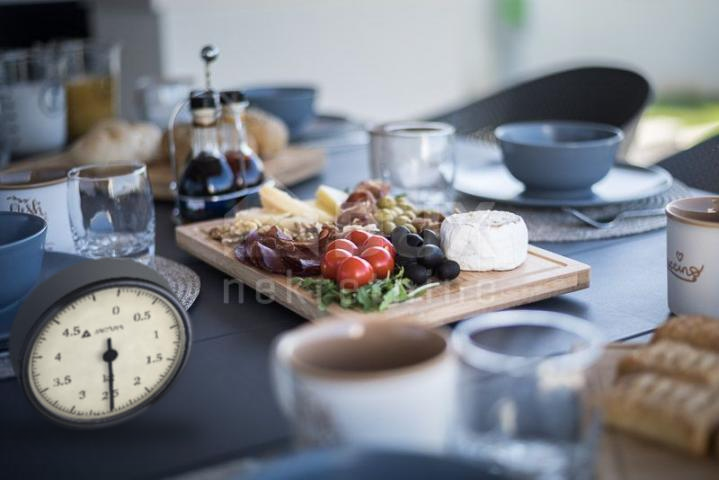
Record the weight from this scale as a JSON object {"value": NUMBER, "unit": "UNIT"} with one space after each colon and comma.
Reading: {"value": 2.5, "unit": "kg"}
